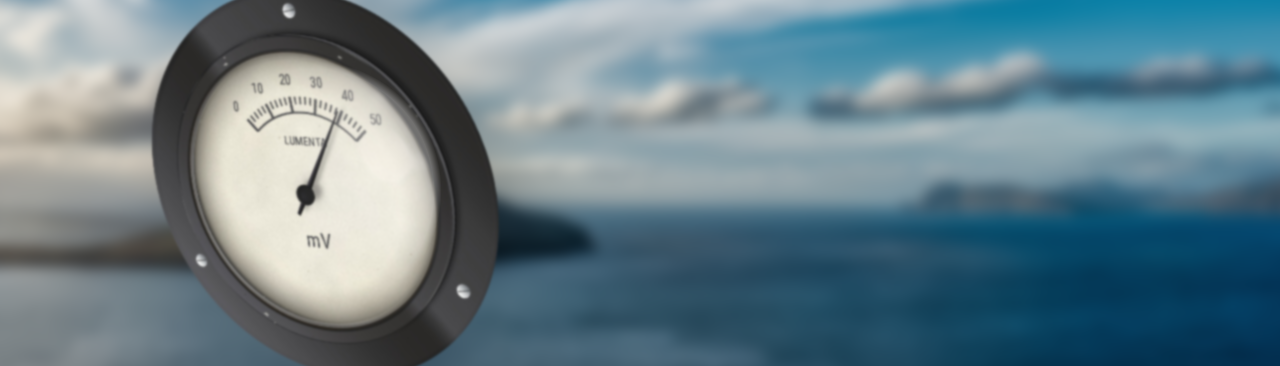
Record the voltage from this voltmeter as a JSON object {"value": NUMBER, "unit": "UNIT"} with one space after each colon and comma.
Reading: {"value": 40, "unit": "mV"}
